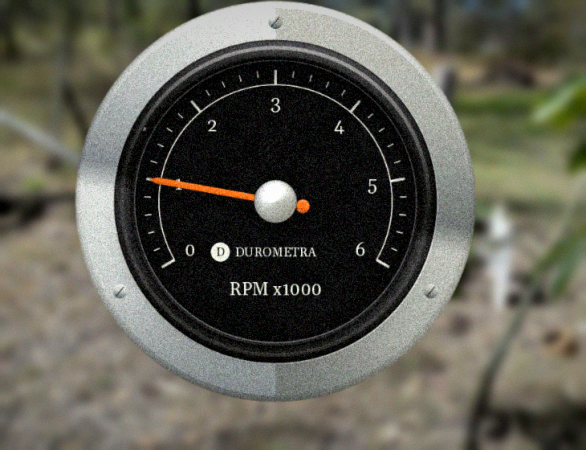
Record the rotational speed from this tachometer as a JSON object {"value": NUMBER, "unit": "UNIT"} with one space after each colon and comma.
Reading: {"value": 1000, "unit": "rpm"}
